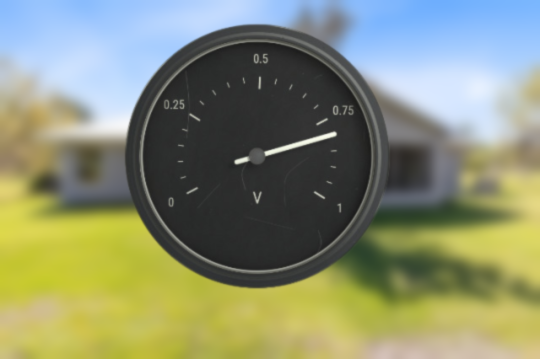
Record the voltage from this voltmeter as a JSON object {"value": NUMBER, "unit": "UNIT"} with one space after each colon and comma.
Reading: {"value": 0.8, "unit": "V"}
